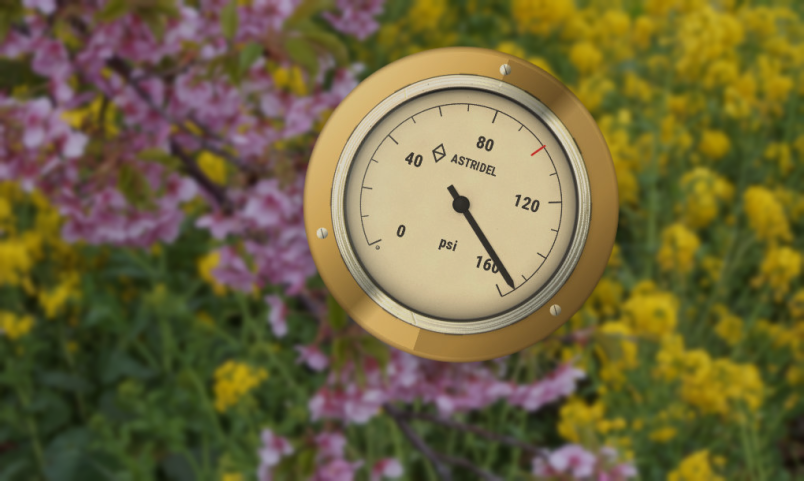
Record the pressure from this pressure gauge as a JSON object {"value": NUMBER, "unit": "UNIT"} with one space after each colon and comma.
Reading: {"value": 155, "unit": "psi"}
